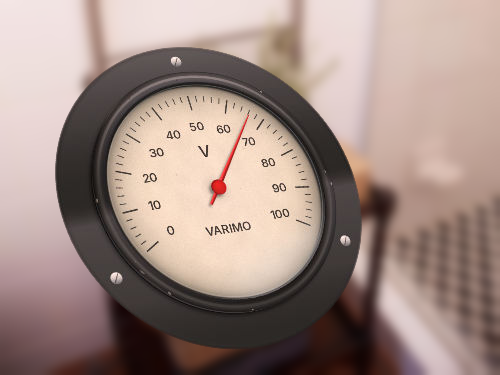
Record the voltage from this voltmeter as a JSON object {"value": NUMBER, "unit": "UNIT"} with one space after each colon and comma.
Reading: {"value": 66, "unit": "V"}
